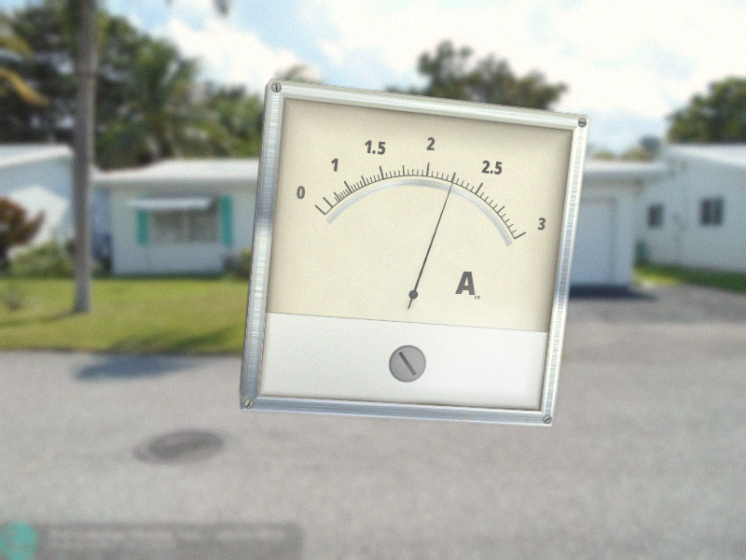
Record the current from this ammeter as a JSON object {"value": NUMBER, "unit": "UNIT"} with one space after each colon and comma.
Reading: {"value": 2.25, "unit": "A"}
